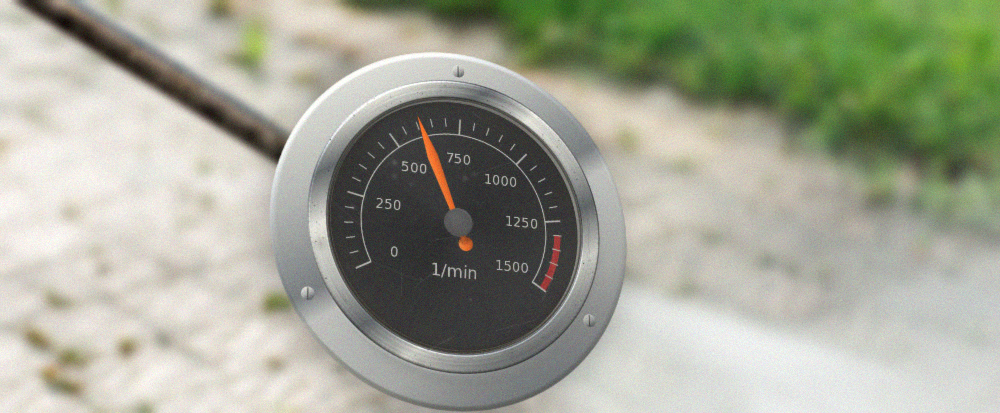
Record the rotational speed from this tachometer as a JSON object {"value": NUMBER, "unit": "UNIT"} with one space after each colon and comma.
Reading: {"value": 600, "unit": "rpm"}
